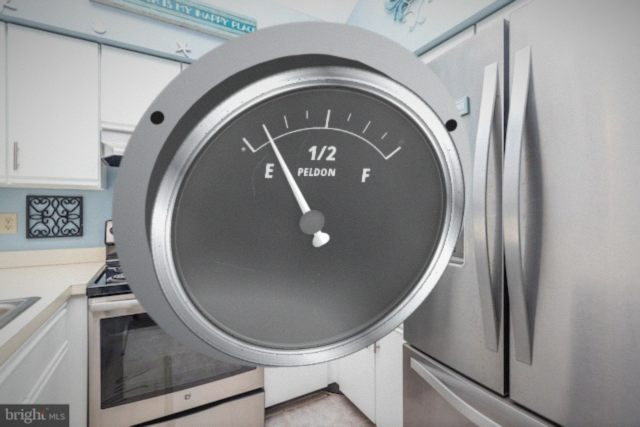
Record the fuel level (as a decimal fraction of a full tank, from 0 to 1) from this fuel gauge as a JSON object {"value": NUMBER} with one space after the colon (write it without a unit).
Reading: {"value": 0.125}
